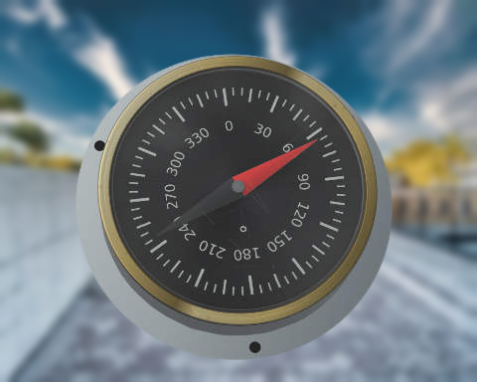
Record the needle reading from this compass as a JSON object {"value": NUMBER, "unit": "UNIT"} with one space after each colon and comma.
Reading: {"value": 65, "unit": "°"}
